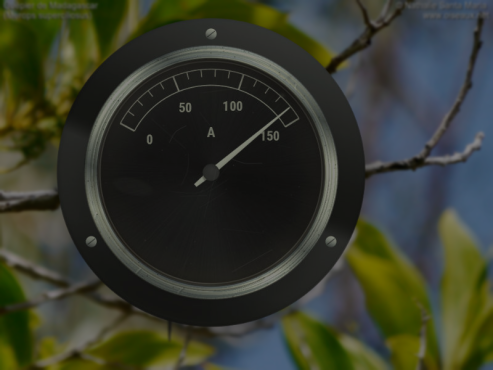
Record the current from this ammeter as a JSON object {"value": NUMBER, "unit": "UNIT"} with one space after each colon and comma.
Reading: {"value": 140, "unit": "A"}
